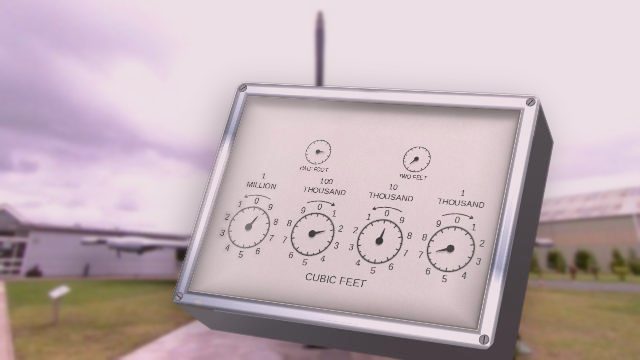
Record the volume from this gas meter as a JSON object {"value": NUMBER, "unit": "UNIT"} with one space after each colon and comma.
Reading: {"value": 919700, "unit": "ft³"}
